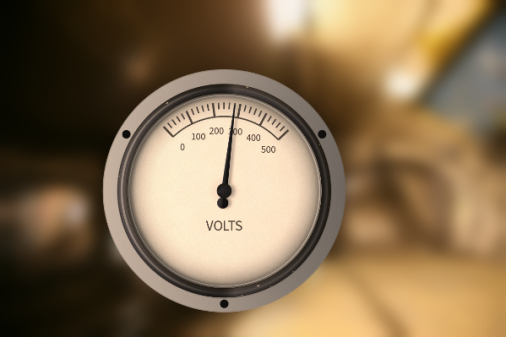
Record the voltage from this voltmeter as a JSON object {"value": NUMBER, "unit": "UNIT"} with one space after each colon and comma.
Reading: {"value": 280, "unit": "V"}
